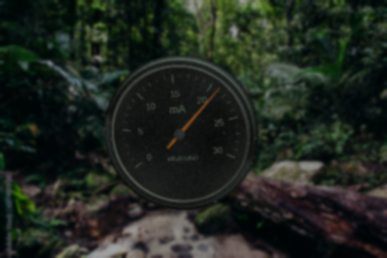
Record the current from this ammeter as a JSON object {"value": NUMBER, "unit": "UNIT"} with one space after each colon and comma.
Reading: {"value": 21, "unit": "mA"}
